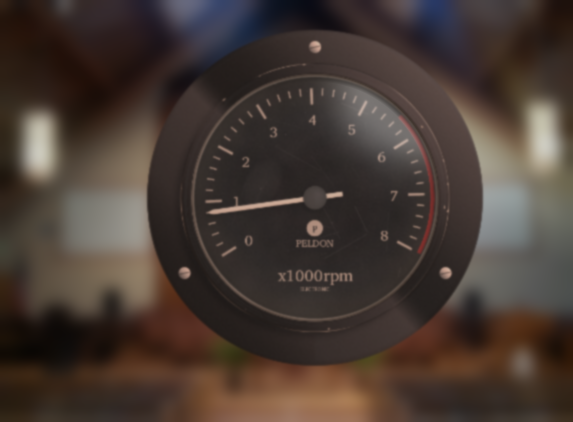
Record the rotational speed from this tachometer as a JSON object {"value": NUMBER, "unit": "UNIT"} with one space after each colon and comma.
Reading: {"value": 800, "unit": "rpm"}
